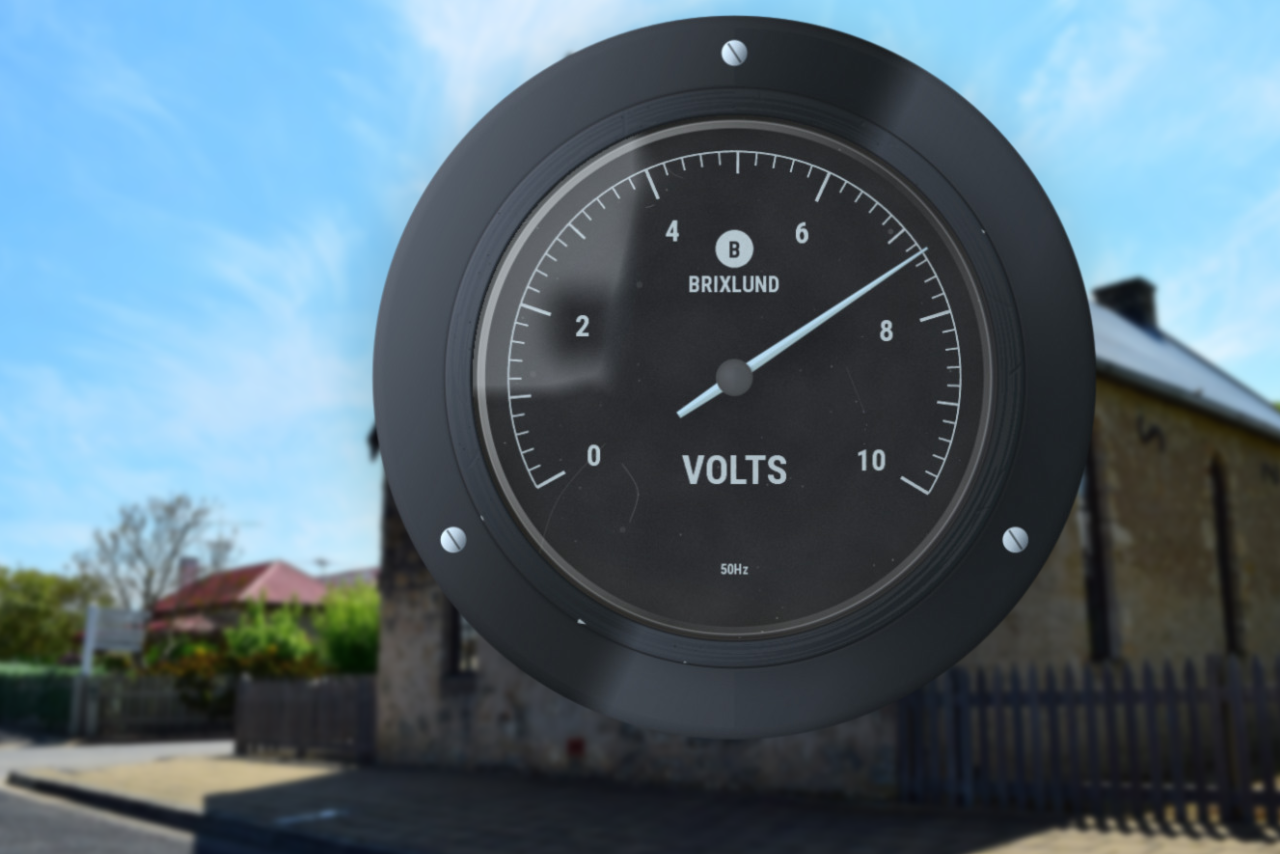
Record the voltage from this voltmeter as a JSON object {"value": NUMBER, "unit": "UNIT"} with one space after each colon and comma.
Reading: {"value": 7.3, "unit": "V"}
